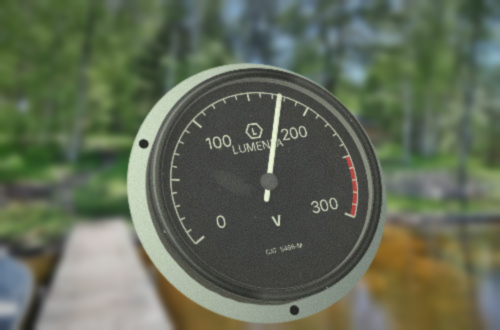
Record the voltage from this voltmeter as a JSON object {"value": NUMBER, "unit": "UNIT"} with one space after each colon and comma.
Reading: {"value": 175, "unit": "V"}
